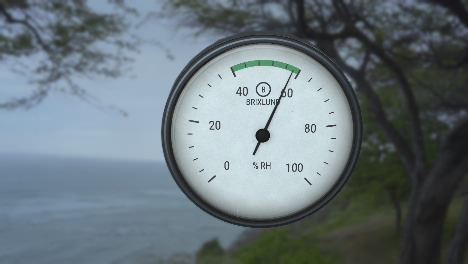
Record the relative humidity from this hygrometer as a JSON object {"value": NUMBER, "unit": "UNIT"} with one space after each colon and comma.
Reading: {"value": 58, "unit": "%"}
